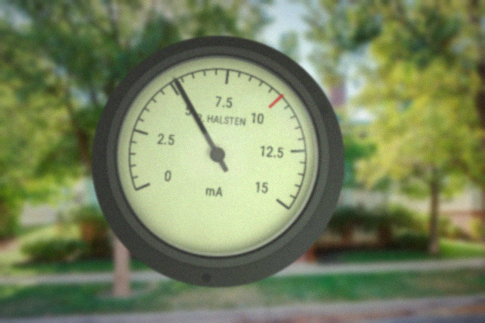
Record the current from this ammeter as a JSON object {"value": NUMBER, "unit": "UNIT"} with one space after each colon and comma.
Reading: {"value": 5.25, "unit": "mA"}
